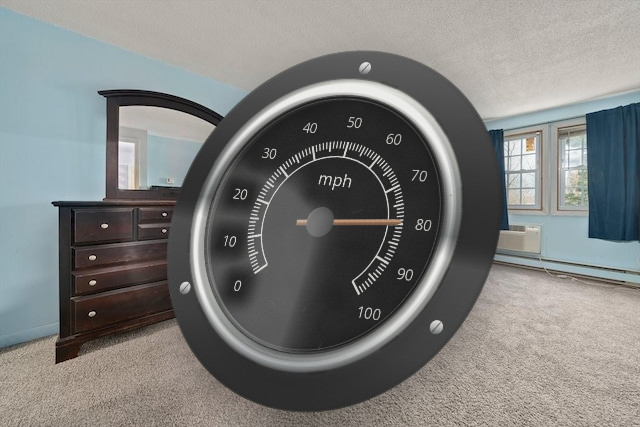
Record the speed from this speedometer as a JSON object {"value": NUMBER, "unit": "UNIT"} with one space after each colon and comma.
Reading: {"value": 80, "unit": "mph"}
